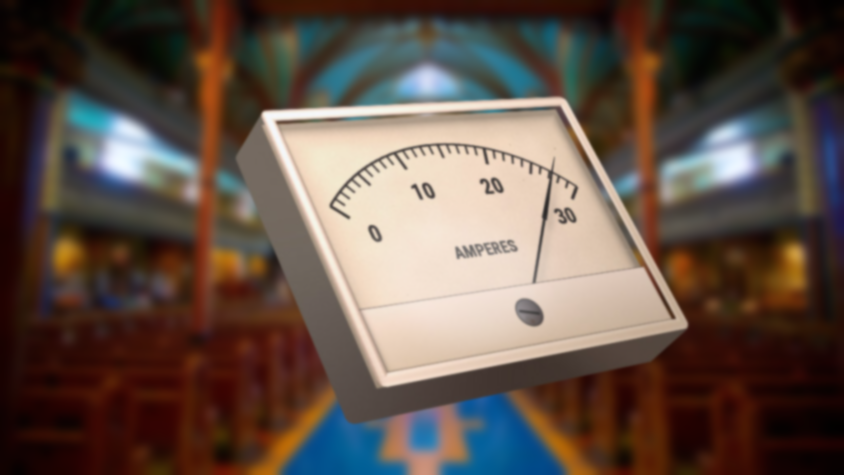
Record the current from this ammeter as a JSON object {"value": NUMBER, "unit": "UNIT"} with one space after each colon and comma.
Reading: {"value": 27, "unit": "A"}
